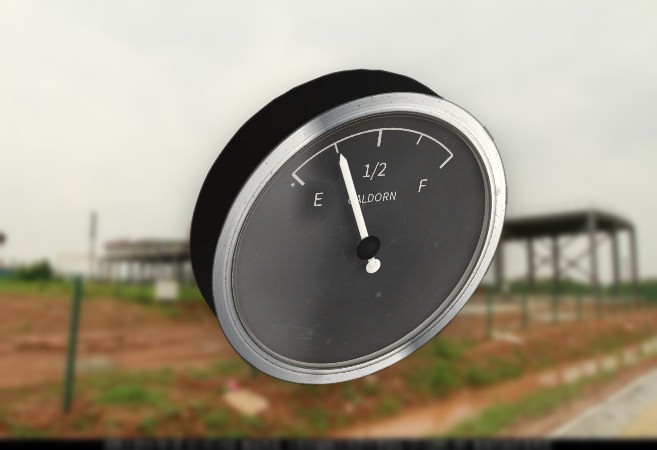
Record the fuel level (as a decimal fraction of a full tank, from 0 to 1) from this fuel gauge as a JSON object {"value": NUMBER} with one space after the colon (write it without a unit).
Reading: {"value": 0.25}
